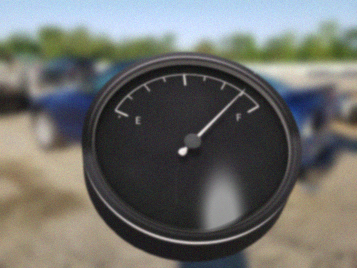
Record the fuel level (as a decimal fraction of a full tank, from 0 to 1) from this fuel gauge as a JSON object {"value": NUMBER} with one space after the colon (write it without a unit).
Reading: {"value": 0.875}
